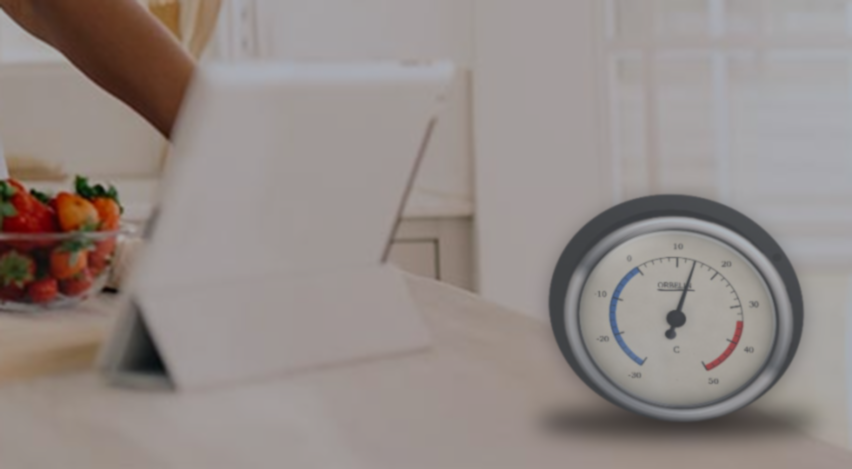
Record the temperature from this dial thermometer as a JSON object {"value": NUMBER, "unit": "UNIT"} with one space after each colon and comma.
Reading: {"value": 14, "unit": "°C"}
